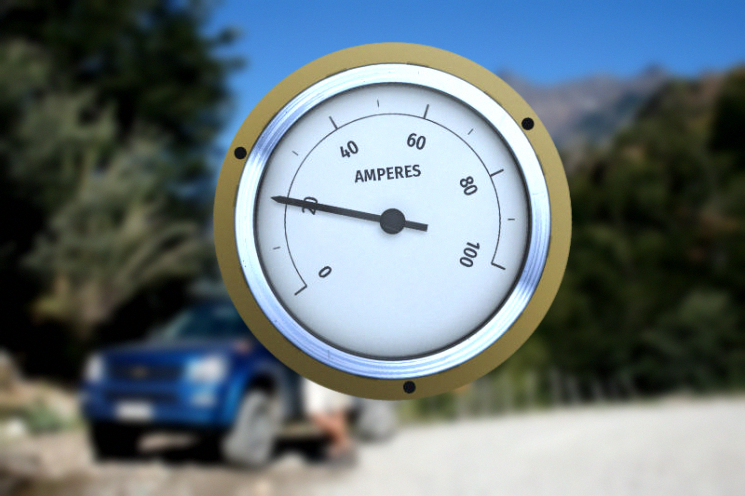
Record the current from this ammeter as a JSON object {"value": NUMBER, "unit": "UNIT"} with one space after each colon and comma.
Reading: {"value": 20, "unit": "A"}
